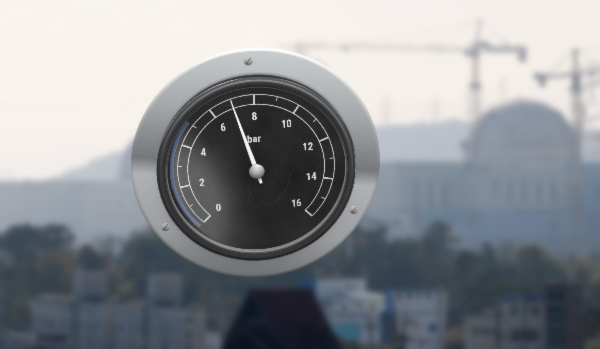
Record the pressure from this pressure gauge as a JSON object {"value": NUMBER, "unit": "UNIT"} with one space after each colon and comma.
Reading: {"value": 7, "unit": "bar"}
